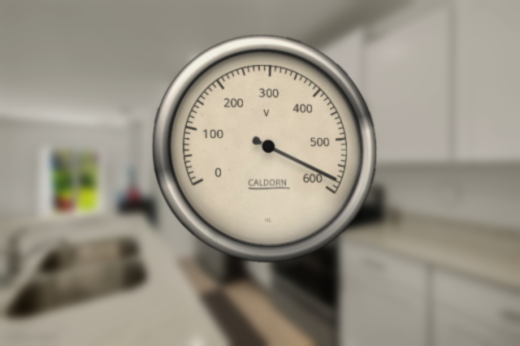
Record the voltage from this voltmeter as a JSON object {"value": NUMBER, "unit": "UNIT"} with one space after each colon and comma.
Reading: {"value": 580, "unit": "V"}
